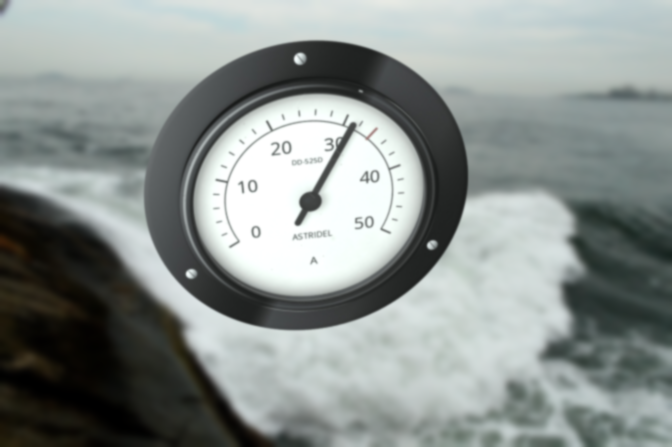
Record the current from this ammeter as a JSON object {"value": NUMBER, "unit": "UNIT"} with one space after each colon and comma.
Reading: {"value": 31, "unit": "A"}
